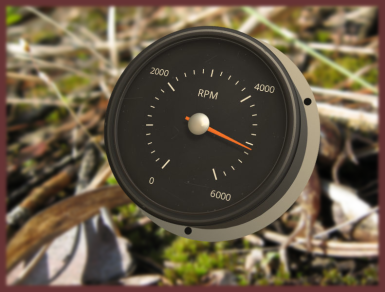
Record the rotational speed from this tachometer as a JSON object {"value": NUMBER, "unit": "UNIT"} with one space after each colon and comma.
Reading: {"value": 5100, "unit": "rpm"}
